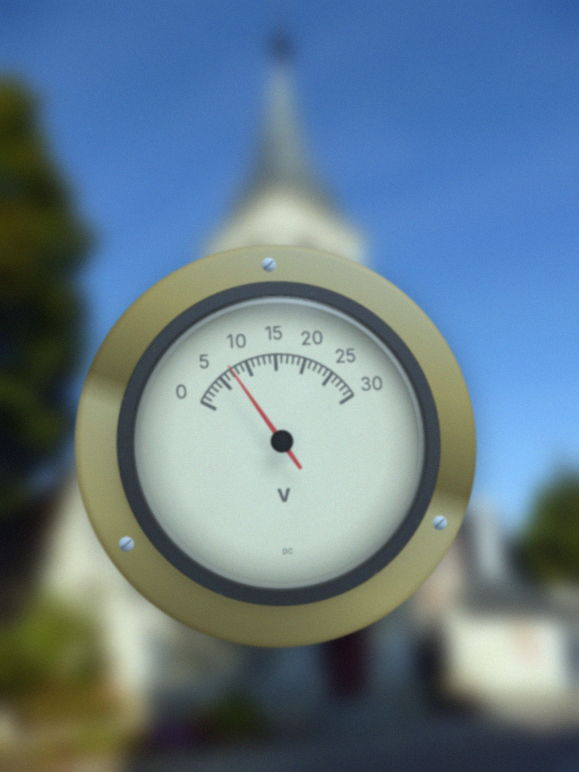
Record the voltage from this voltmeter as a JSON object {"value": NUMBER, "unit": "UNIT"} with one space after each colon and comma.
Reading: {"value": 7, "unit": "V"}
